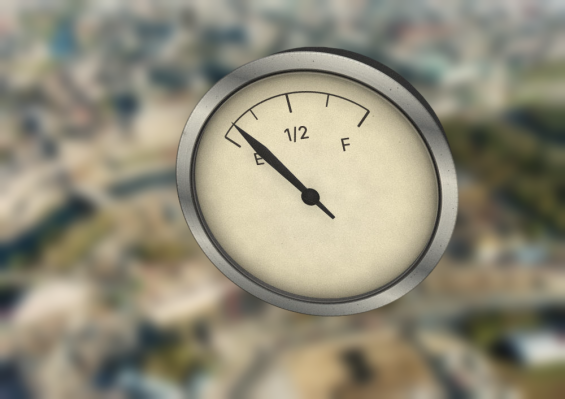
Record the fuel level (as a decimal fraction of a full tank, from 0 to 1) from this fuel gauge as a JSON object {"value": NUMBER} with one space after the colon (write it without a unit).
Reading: {"value": 0.125}
